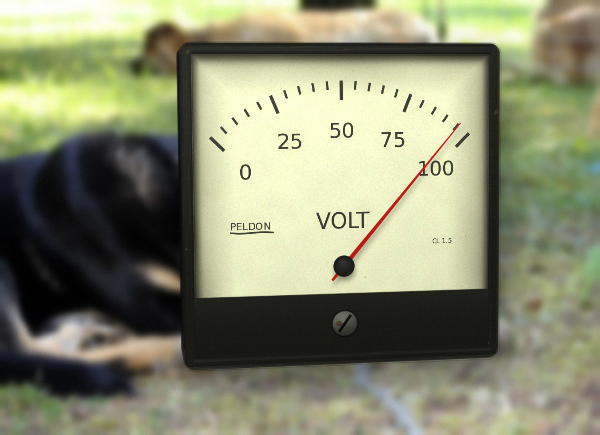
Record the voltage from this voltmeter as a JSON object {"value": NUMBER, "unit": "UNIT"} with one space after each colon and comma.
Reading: {"value": 95, "unit": "V"}
